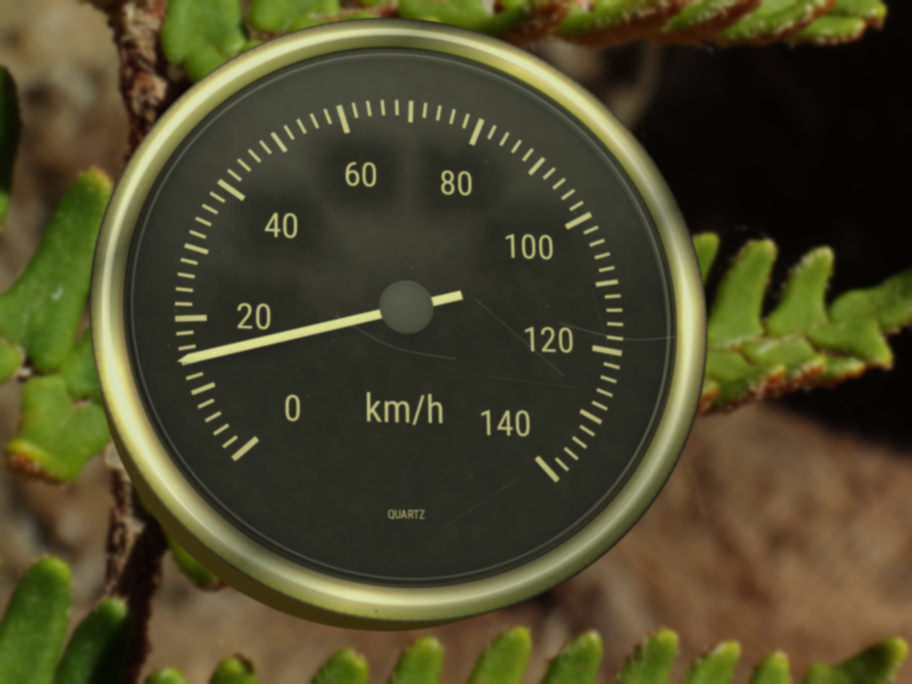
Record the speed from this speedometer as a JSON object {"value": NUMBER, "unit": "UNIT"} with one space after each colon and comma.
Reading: {"value": 14, "unit": "km/h"}
